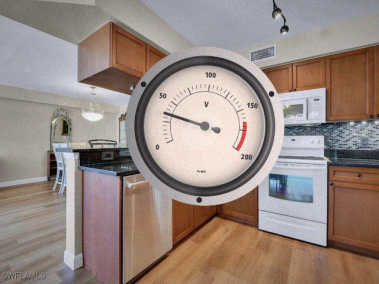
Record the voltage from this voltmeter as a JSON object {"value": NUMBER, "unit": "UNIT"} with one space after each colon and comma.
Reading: {"value": 35, "unit": "V"}
